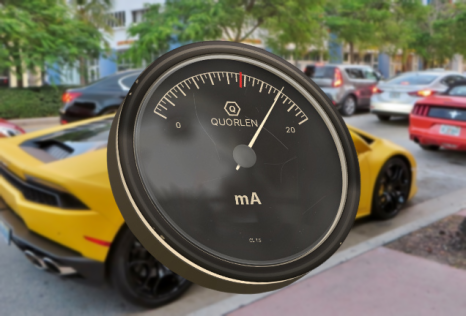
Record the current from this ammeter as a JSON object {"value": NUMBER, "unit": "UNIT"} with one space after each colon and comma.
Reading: {"value": 16, "unit": "mA"}
